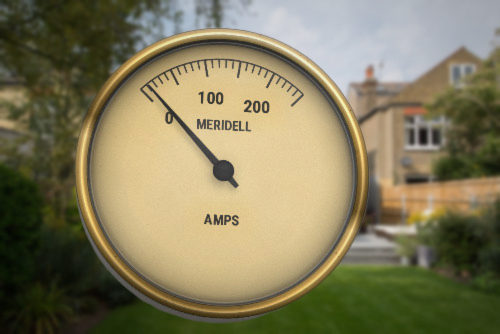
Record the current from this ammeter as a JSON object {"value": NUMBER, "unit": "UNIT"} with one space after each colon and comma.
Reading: {"value": 10, "unit": "A"}
